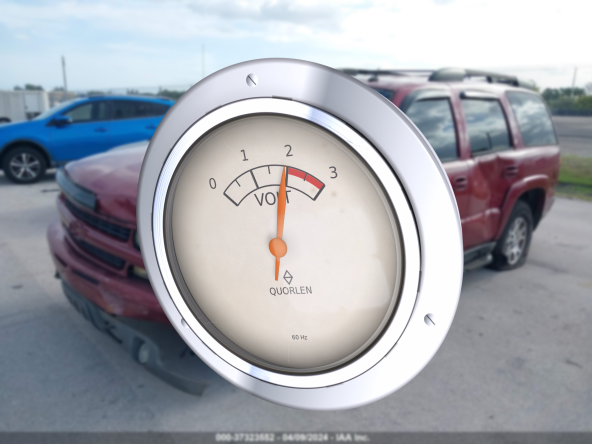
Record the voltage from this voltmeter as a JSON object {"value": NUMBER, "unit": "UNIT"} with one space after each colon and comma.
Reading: {"value": 2, "unit": "V"}
